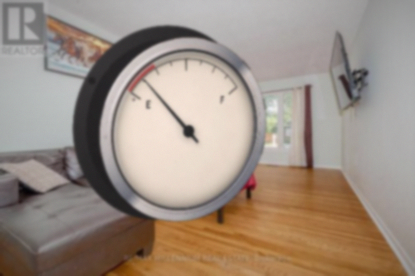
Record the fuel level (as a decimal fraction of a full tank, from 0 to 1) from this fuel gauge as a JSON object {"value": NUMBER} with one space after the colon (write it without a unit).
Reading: {"value": 0.125}
